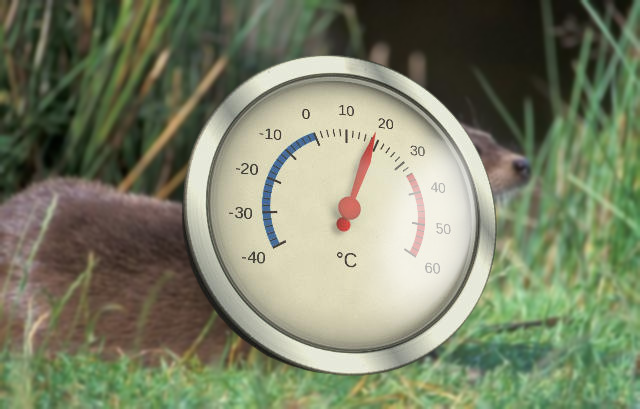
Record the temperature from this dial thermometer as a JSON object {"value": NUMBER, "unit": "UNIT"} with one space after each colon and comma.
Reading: {"value": 18, "unit": "°C"}
